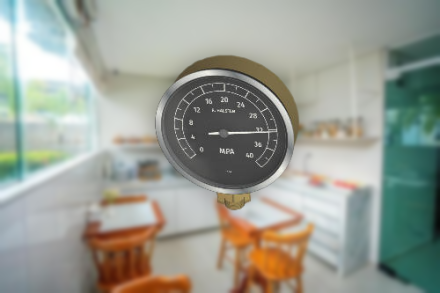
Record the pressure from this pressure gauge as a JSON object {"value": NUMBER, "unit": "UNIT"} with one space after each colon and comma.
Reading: {"value": 32, "unit": "MPa"}
